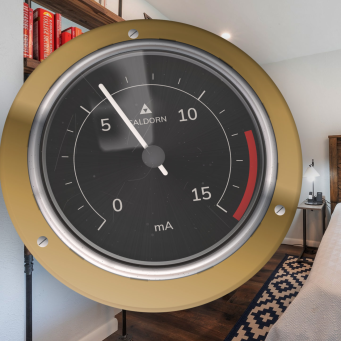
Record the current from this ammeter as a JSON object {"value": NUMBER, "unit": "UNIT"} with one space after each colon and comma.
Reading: {"value": 6, "unit": "mA"}
